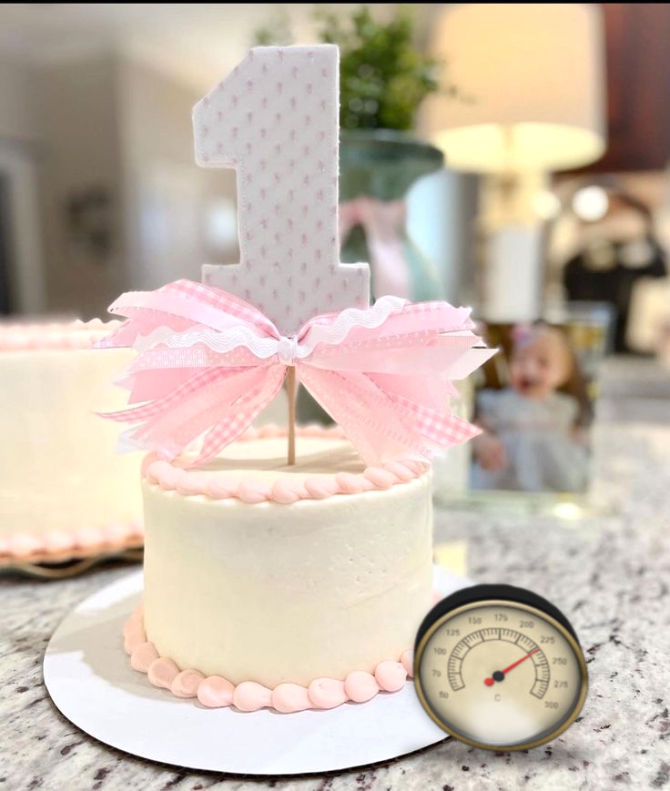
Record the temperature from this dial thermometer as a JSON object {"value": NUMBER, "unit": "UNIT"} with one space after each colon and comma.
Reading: {"value": 225, "unit": "°C"}
